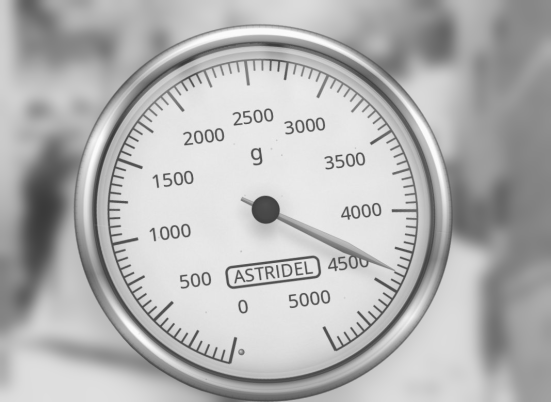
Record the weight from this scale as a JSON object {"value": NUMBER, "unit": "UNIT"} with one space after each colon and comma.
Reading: {"value": 4400, "unit": "g"}
